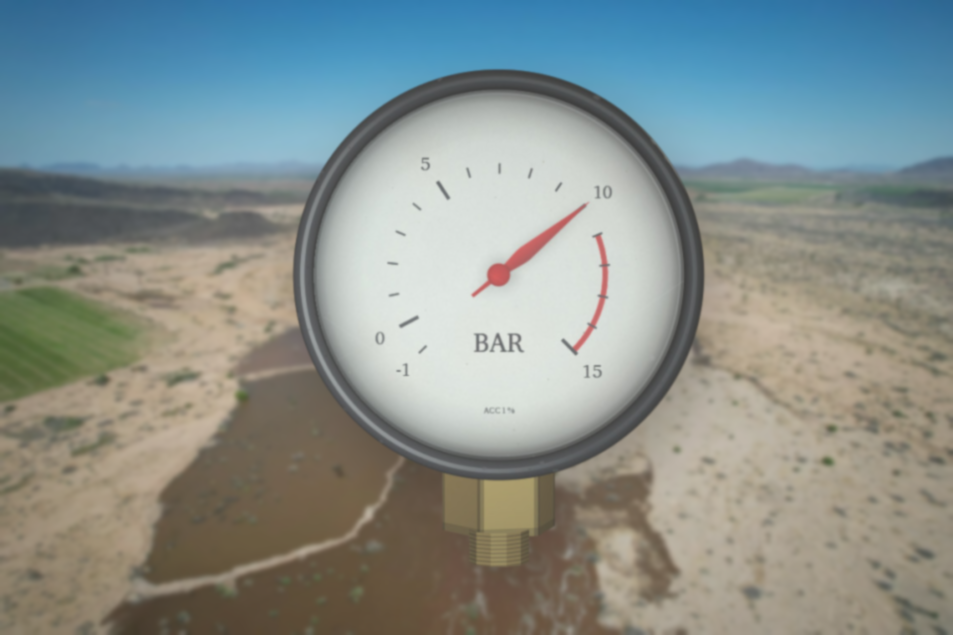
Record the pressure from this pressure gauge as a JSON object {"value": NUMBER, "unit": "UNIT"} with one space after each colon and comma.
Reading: {"value": 10, "unit": "bar"}
